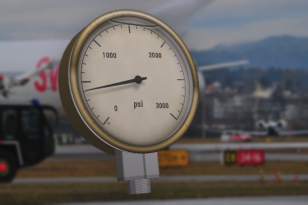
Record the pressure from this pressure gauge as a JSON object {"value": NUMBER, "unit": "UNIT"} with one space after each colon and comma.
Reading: {"value": 400, "unit": "psi"}
